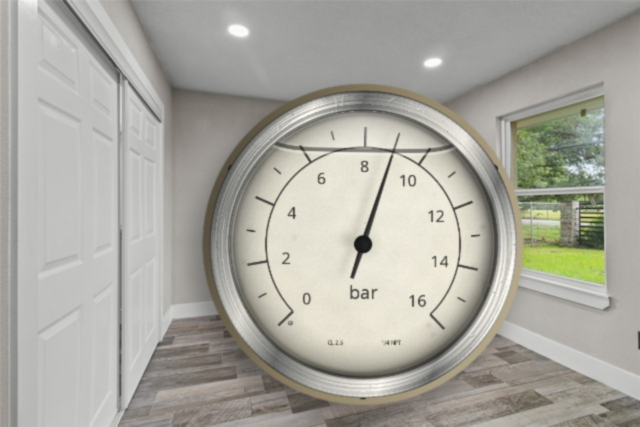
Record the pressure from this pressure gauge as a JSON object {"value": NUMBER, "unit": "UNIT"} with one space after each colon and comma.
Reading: {"value": 9, "unit": "bar"}
